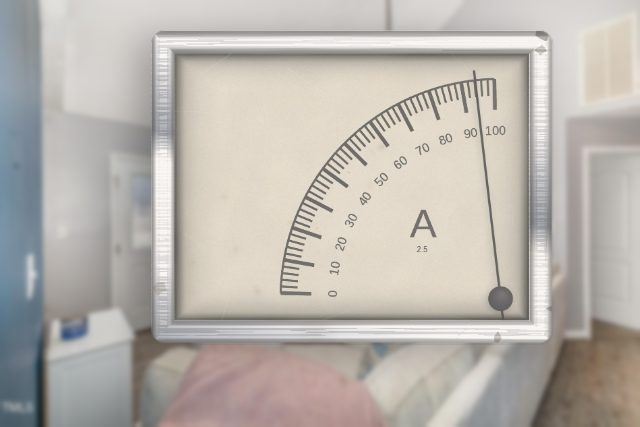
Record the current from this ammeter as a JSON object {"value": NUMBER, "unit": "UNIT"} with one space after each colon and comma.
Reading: {"value": 94, "unit": "A"}
